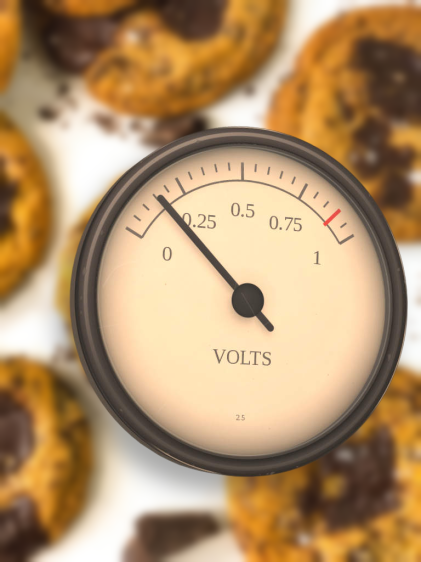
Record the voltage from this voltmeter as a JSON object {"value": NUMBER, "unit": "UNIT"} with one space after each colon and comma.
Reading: {"value": 0.15, "unit": "V"}
